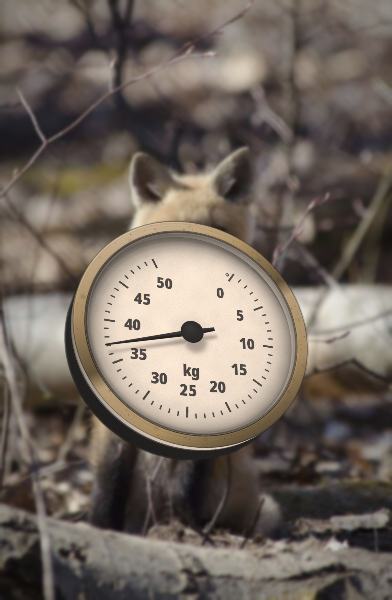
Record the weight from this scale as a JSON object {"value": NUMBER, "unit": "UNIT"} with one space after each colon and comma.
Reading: {"value": 37, "unit": "kg"}
